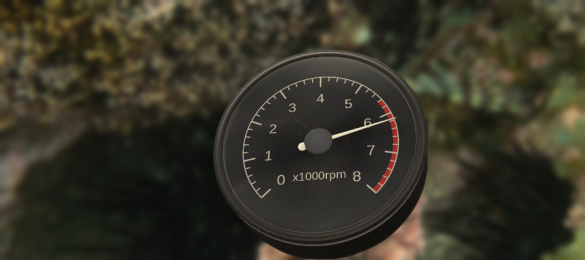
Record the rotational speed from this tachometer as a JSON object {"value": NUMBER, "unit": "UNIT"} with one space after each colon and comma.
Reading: {"value": 6200, "unit": "rpm"}
